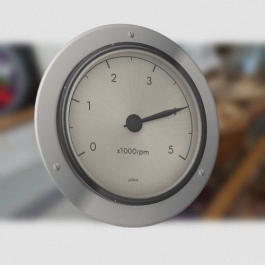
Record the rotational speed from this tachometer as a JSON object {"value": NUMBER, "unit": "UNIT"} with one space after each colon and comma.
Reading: {"value": 4000, "unit": "rpm"}
